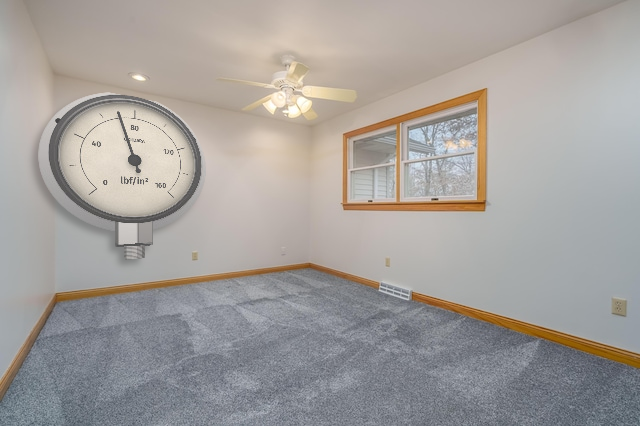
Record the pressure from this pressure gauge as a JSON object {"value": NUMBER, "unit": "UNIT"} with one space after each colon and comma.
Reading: {"value": 70, "unit": "psi"}
